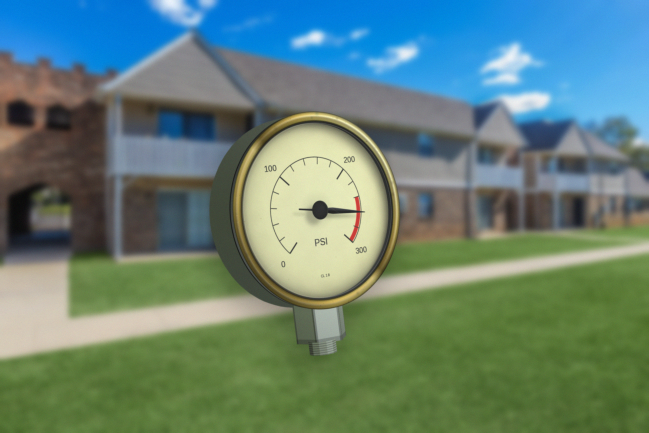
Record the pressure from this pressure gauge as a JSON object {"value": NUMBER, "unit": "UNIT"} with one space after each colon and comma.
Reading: {"value": 260, "unit": "psi"}
